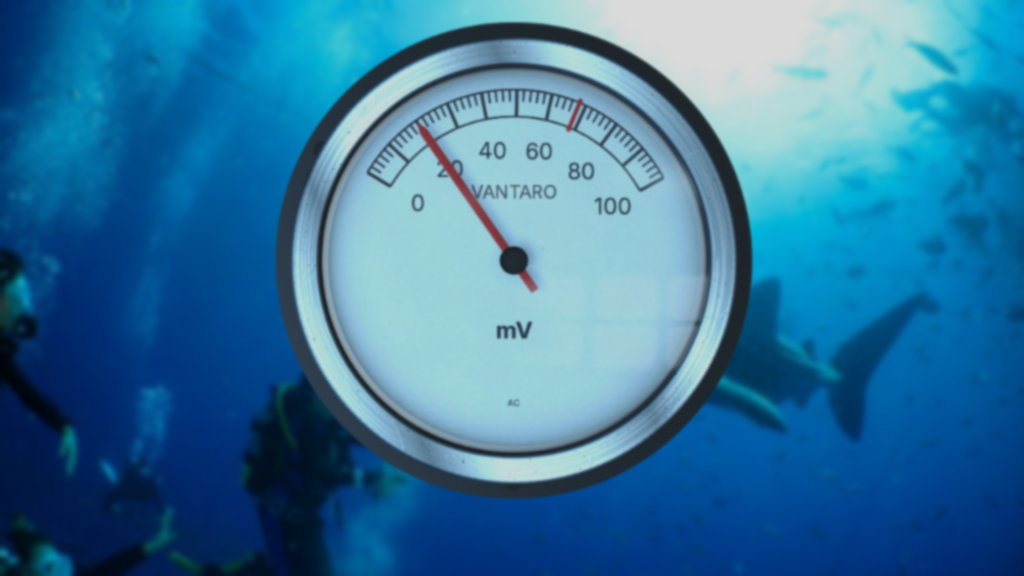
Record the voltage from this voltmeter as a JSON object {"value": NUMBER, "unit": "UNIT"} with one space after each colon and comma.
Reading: {"value": 20, "unit": "mV"}
